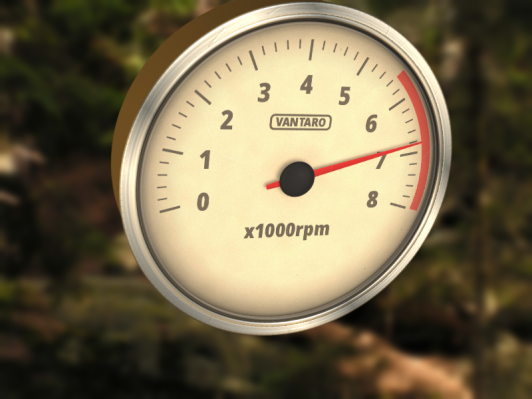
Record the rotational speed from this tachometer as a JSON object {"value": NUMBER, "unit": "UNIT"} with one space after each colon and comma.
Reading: {"value": 6800, "unit": "rpm"}
